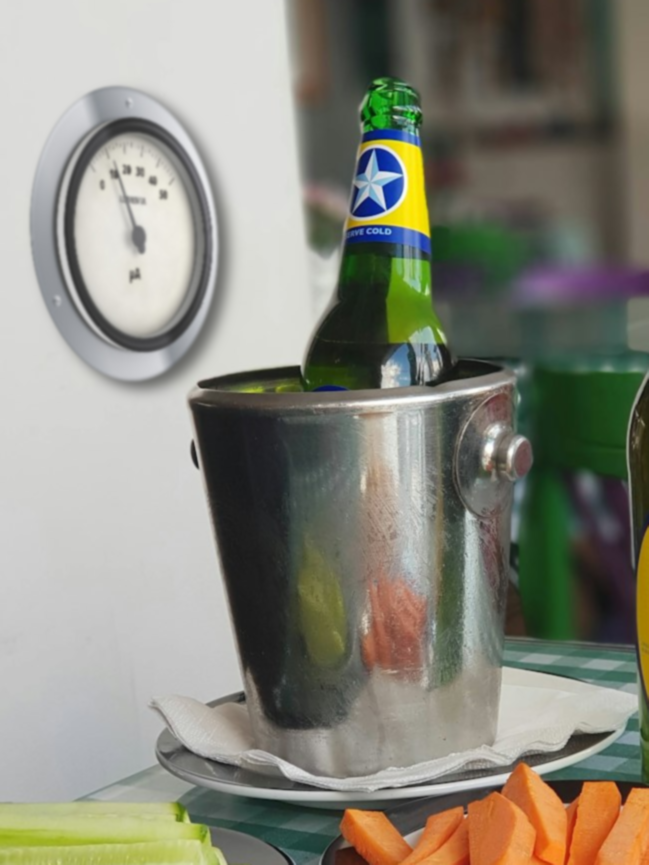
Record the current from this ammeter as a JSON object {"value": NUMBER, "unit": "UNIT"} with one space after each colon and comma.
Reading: {"value": 10, "unit": "µA"}
